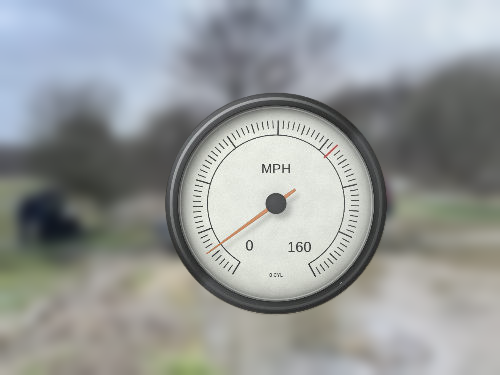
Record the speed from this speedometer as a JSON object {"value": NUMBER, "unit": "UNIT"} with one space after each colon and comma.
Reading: {"value": 12, "unit": "mph"}
